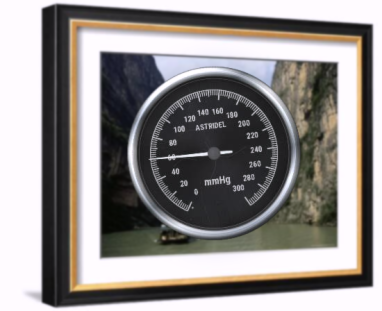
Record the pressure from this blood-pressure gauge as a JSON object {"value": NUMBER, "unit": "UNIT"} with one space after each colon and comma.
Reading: {"value": 60, "unit": "mmHg"}
